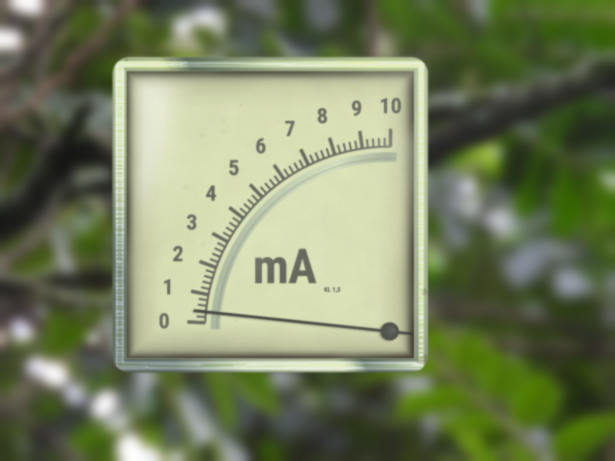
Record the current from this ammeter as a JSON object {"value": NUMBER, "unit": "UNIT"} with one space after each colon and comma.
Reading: {"value": 0.4, "unit": "mA"}
